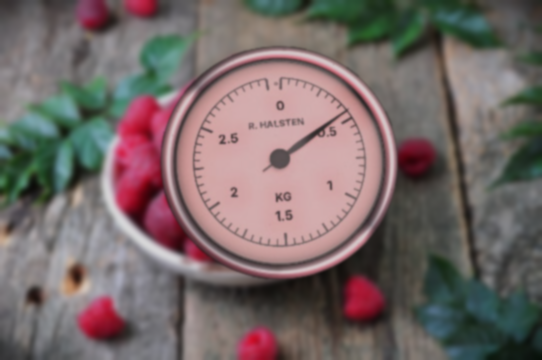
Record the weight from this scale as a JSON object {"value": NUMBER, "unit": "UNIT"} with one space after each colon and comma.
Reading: {"value": 0.45, "unit": "kg"}
